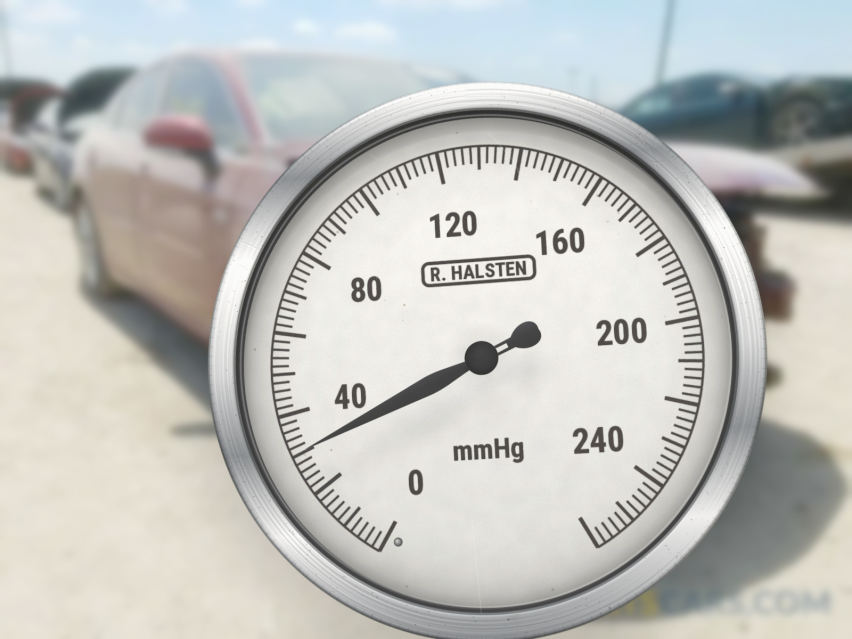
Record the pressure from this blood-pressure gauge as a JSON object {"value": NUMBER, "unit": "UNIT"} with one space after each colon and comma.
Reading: {"value": 30, "unit": "mmHg"}
